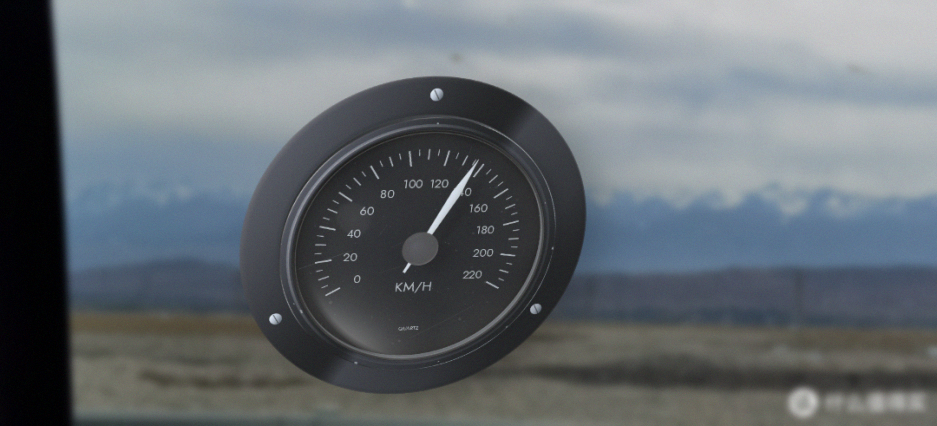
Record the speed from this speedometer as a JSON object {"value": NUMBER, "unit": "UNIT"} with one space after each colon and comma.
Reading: {"value": 135, "unit": "km/h"}
